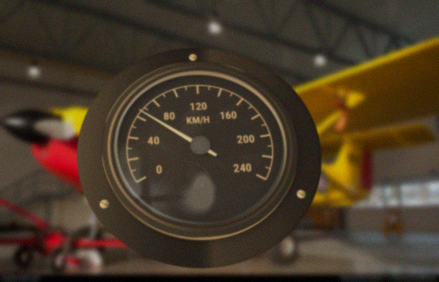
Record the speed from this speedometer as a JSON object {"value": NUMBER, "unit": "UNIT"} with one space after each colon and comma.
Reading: {"value": 65, "unit": "km/h"}
